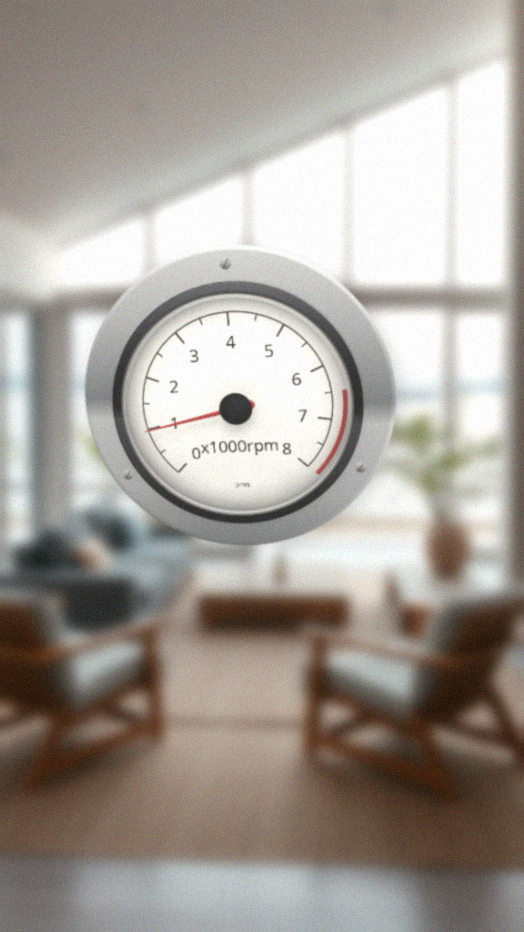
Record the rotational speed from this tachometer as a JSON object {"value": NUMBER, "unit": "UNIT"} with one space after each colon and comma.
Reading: {"value": 1000, "unit": "rpm"}
